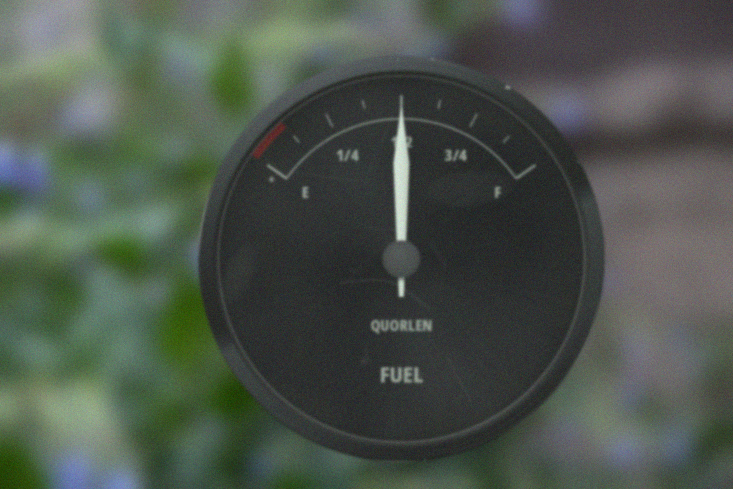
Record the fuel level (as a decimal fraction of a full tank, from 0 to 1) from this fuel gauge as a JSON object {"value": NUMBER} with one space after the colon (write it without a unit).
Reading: {"value": 0.5}
